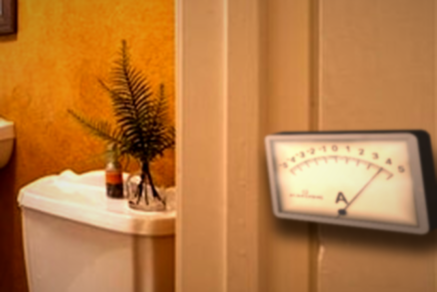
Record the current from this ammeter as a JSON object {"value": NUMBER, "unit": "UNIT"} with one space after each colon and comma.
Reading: {"value": 4, "unit": "A"}
